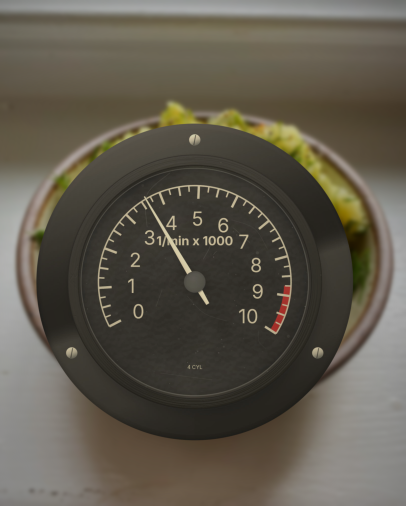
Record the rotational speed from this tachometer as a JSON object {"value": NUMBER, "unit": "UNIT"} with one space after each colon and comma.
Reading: {"value": 3625, "unit": "rpm"}
